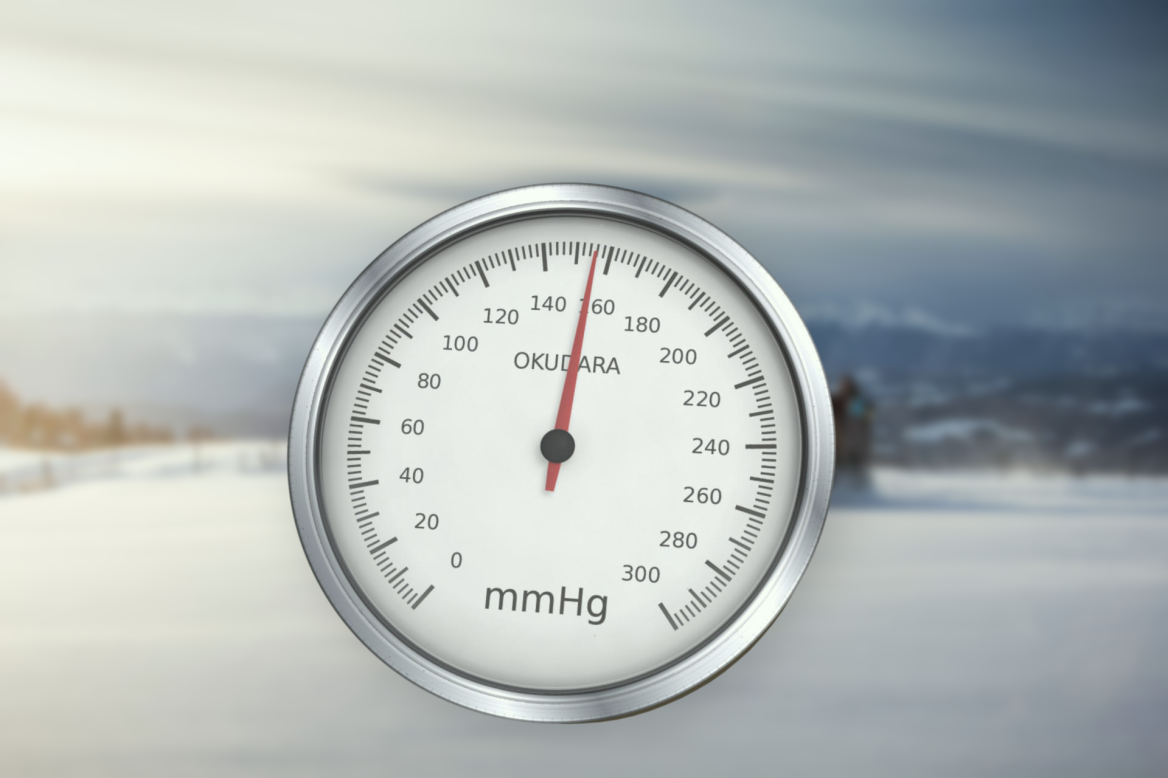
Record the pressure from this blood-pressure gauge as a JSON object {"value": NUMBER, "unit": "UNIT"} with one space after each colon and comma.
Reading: {"value": 156, "unit": "mmHg"}
